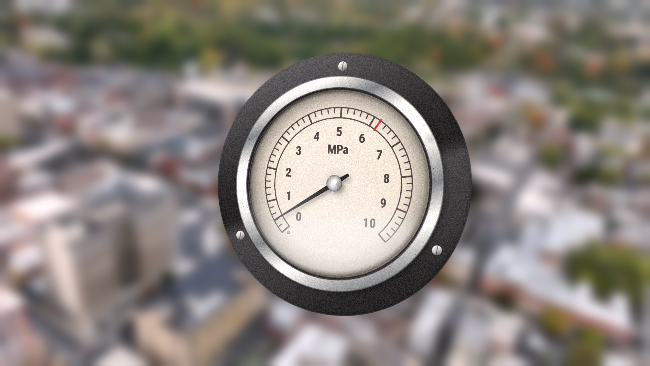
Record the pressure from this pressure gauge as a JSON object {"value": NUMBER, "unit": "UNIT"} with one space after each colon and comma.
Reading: {"value": 0.4, "unit": "MPa"}
